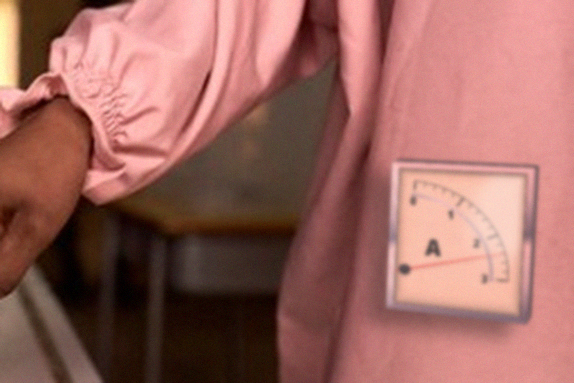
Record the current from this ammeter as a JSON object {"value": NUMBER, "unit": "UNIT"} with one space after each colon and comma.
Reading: {"value": 2.4, "unit": "A"}
